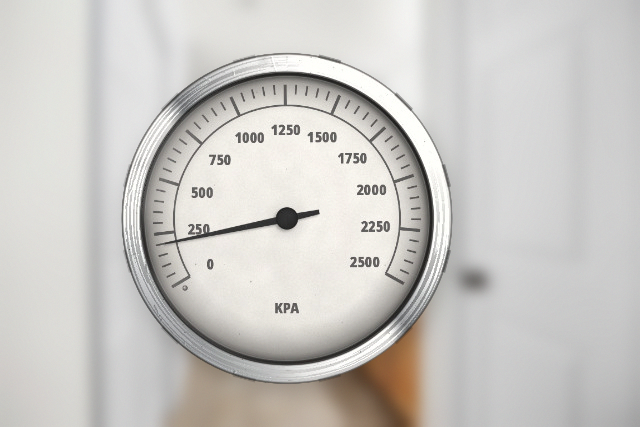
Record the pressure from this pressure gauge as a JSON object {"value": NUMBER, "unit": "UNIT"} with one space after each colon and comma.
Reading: {"value": 200, "unit": "kPa"}
